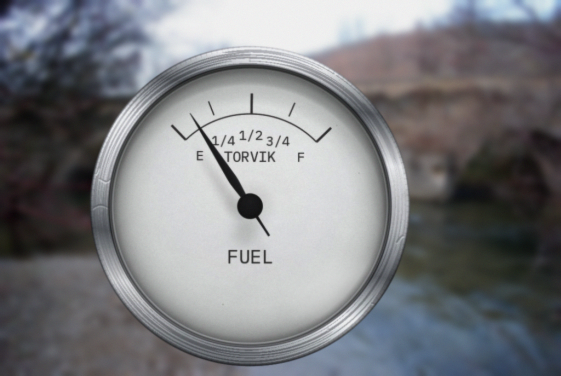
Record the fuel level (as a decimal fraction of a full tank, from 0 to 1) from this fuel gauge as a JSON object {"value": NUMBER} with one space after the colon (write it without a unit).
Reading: {"value": 0.125}
